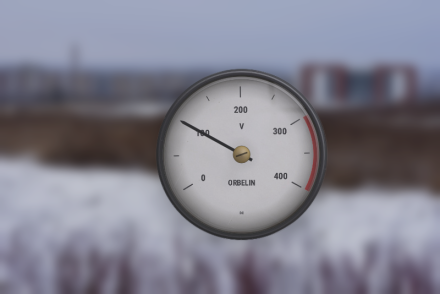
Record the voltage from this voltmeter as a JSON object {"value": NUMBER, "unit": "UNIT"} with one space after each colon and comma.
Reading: {"value": 100, "unit": "V"}
